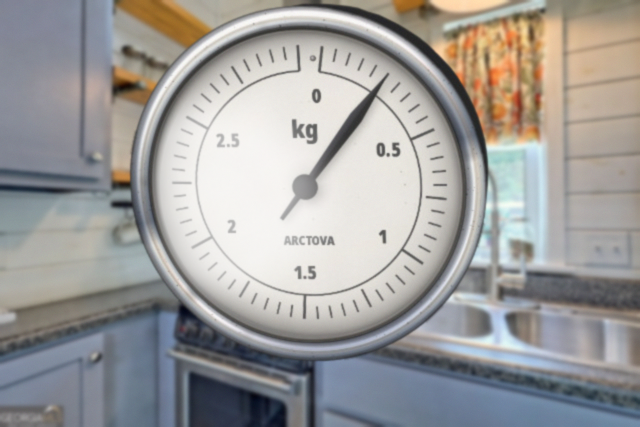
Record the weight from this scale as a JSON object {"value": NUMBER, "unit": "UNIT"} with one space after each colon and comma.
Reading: {"value": 0.25, "unit": "kg"}
